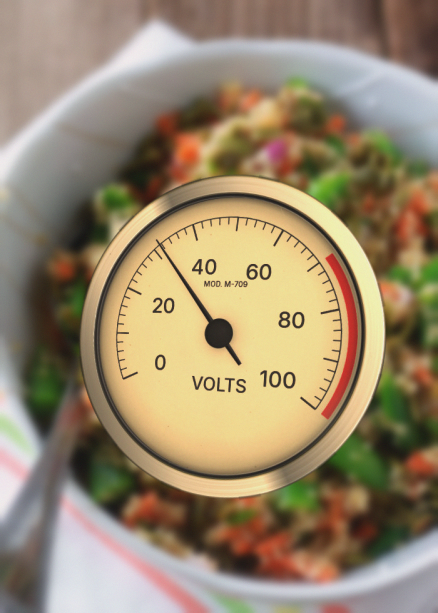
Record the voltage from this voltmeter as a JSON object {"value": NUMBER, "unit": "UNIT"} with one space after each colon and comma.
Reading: {"value": 32, "unit": "V"}
